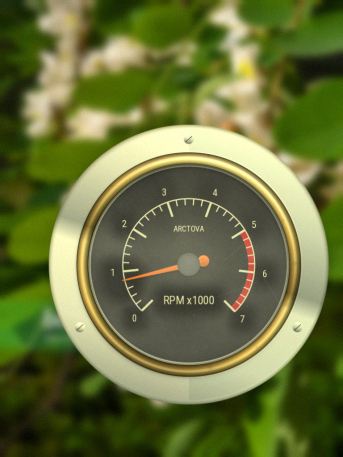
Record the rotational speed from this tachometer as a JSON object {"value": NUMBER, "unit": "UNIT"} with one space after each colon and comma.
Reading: {"value": 800, "unit": "rpm"}
